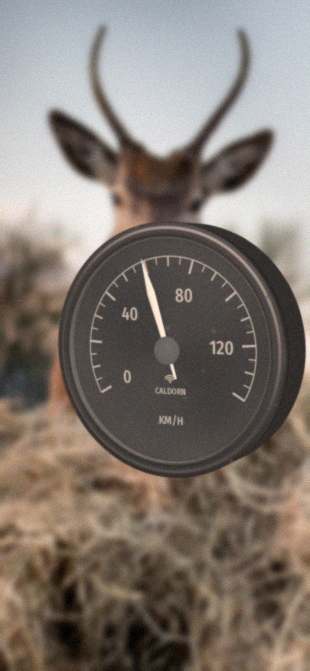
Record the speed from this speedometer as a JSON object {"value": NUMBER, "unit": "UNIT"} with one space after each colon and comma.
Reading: {"value": 60, "unit": "km/h"}
